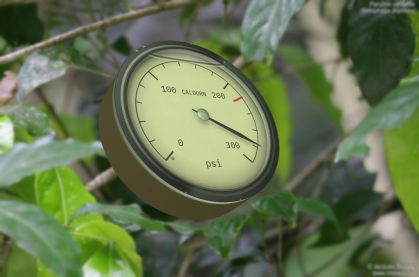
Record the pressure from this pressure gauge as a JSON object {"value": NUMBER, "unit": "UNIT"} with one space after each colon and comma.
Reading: {"value": 280, "unit": "psi"}
